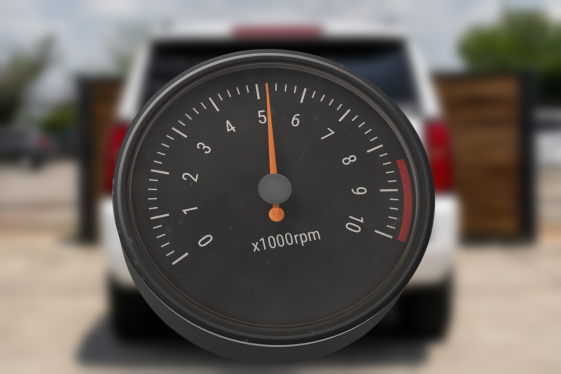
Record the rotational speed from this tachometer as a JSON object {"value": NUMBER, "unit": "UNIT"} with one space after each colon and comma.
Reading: {"value": 5200, "unit": "rpm"}
